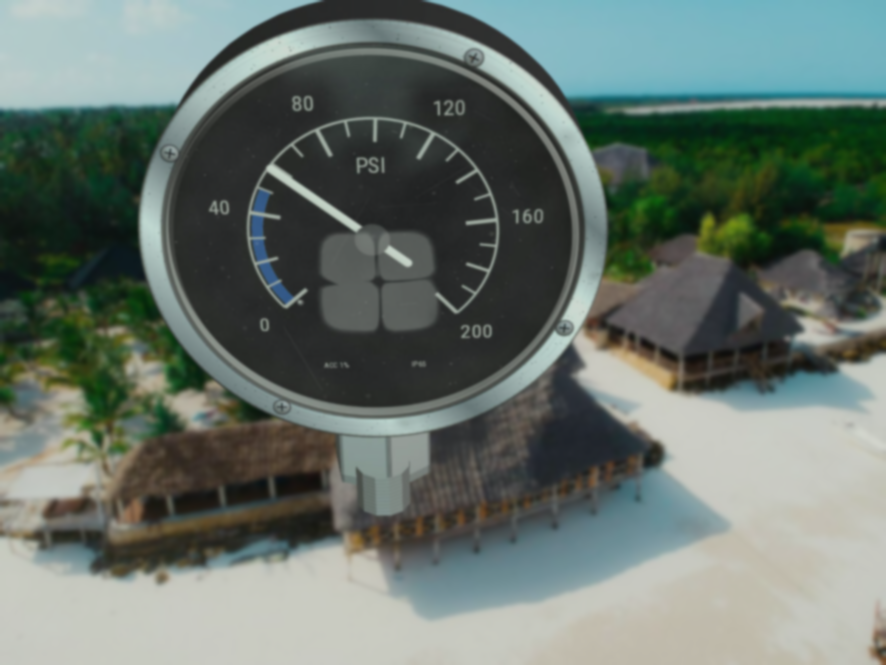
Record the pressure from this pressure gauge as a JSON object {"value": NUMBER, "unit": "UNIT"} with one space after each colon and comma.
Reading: {"value": 60, "unit": "psi"}
